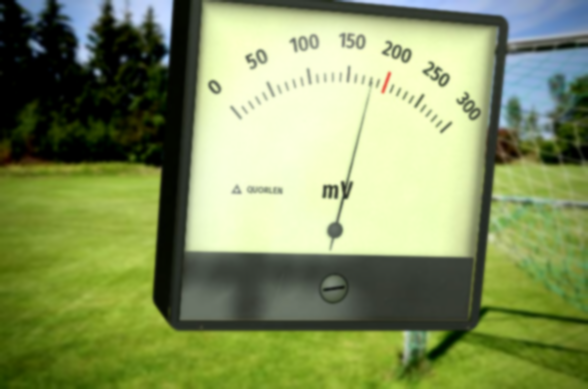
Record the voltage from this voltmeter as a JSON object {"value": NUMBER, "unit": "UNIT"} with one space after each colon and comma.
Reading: {"value": 180, "unit": "mV"}
